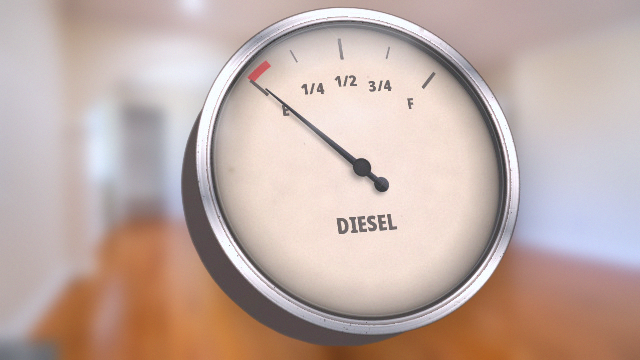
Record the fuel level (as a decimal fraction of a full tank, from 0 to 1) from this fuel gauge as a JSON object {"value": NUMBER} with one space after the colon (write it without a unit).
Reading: {"value": 0}
